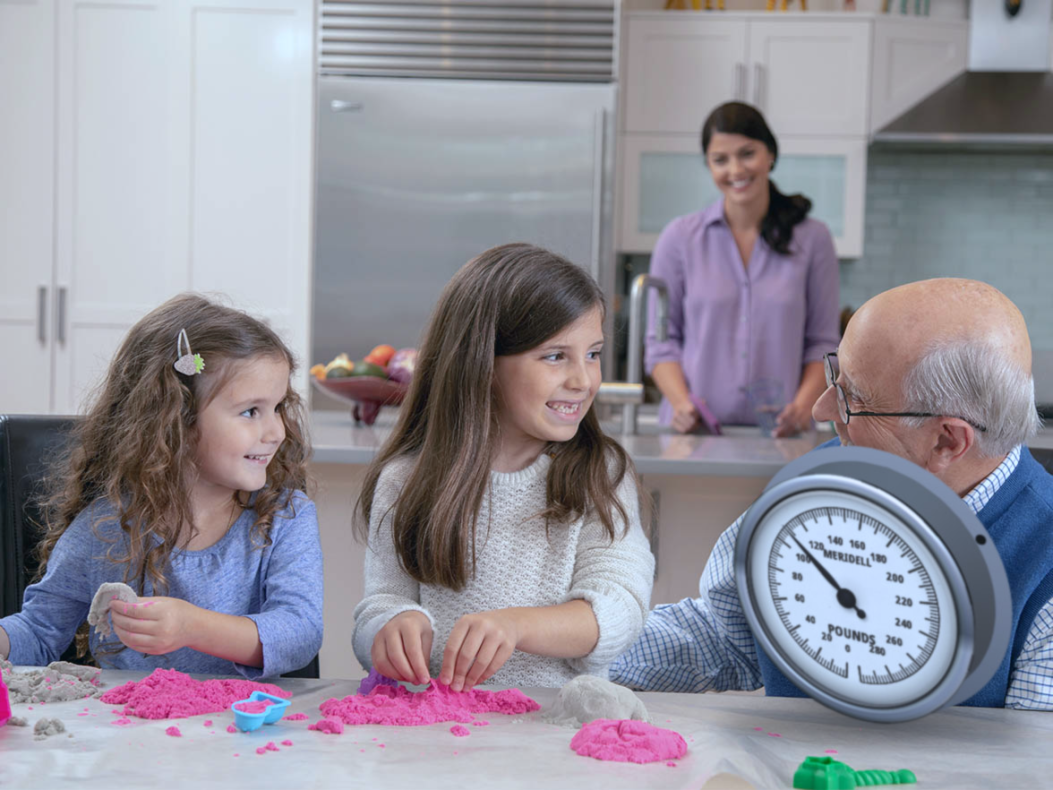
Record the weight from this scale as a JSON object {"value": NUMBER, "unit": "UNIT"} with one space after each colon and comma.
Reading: {"value": 110, "unit": "lb"}
